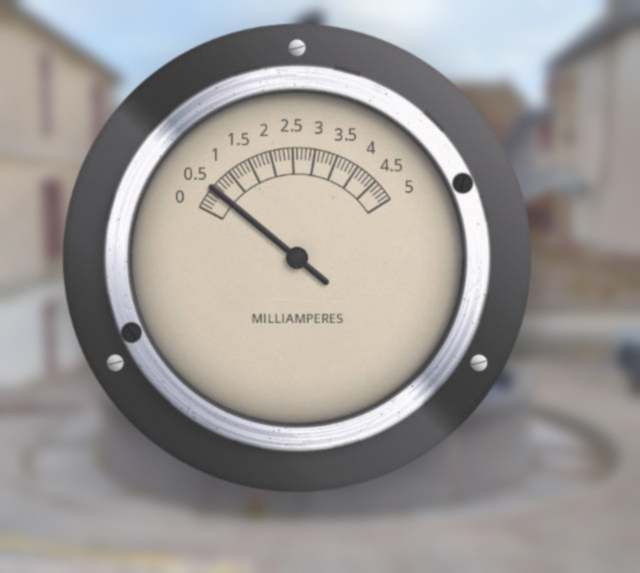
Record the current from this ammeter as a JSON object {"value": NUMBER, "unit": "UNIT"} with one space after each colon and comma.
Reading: {"value": 0.5, "unit": "mA"}
